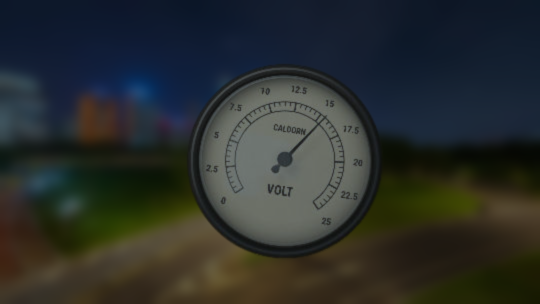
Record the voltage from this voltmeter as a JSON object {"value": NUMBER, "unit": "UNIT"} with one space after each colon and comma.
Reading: {"value": 15.5, "unit": "V"}
